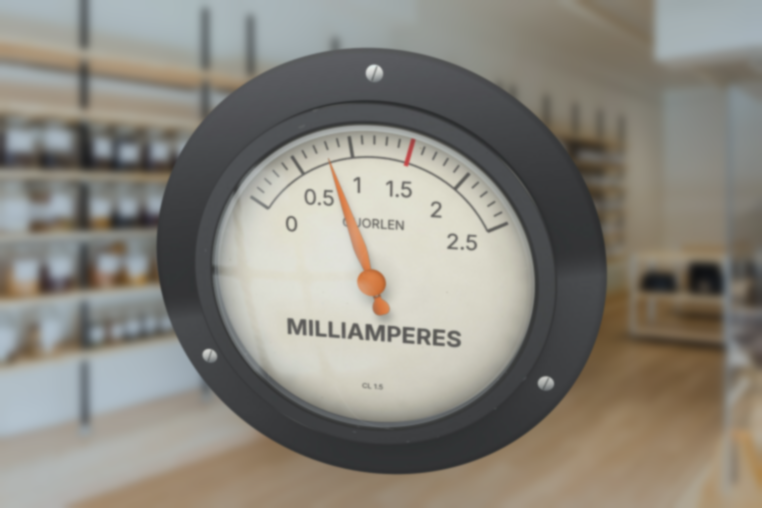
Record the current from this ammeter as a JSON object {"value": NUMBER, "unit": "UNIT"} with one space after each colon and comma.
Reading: {"value": 0.8, "unit": "mA"}
